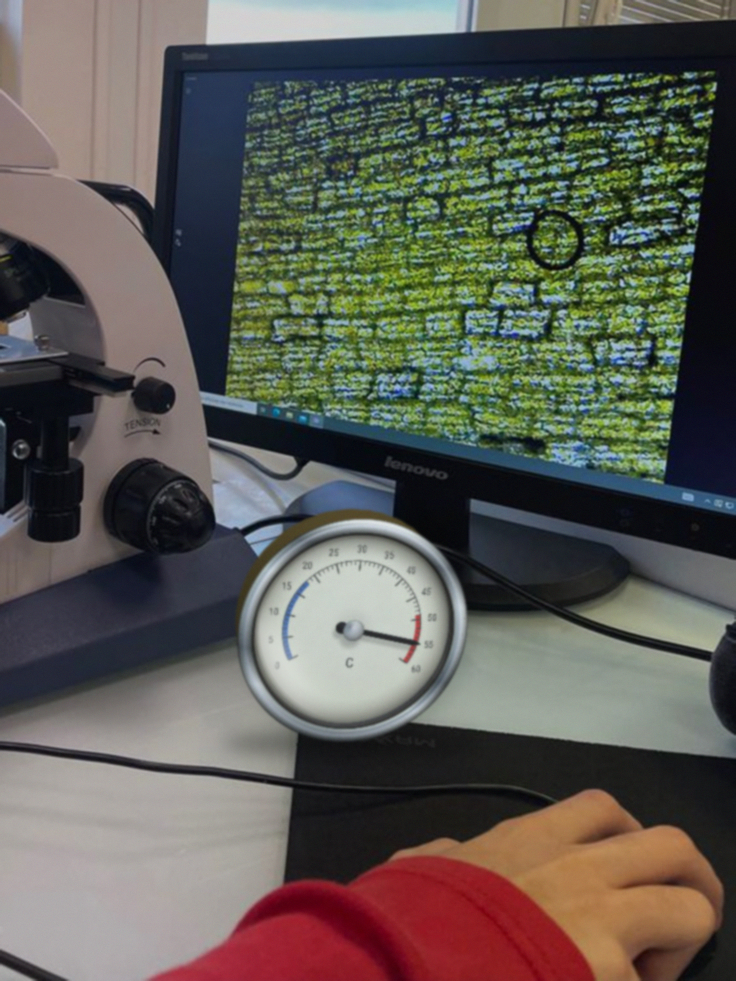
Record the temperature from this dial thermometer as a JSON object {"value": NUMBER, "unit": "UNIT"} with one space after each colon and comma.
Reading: {"value": 55, "unit": "°C"}
